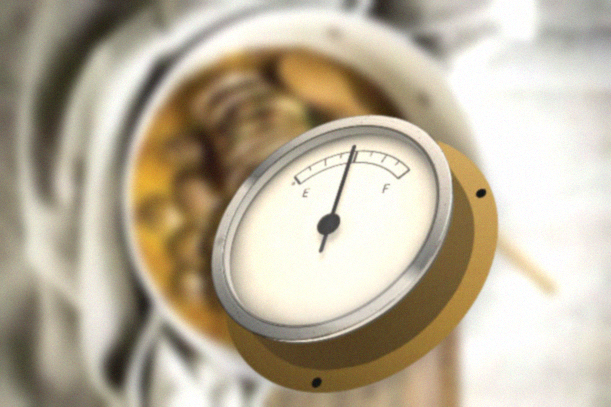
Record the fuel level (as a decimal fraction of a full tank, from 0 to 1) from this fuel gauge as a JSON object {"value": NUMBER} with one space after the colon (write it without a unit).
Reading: {"value": 0.5}
